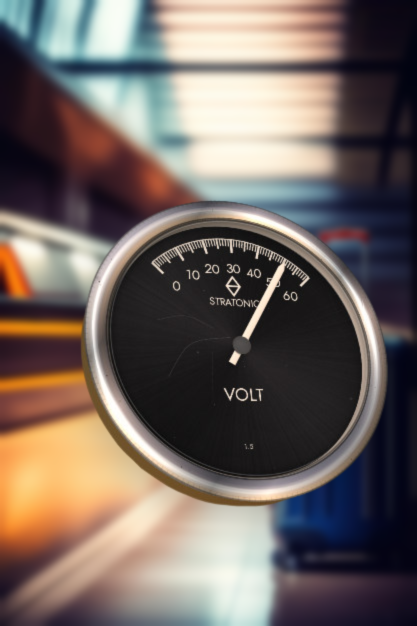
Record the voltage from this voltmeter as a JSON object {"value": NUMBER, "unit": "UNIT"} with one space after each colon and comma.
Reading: {"value": 50, "unit": "V"}
